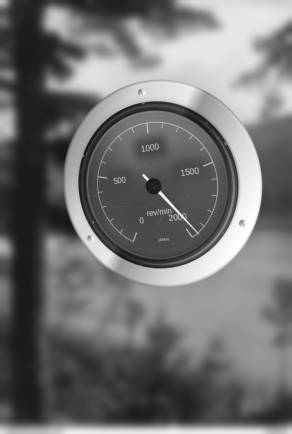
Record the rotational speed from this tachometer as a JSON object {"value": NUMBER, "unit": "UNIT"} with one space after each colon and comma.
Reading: {"value": 1950, "unit": "rpm"}
